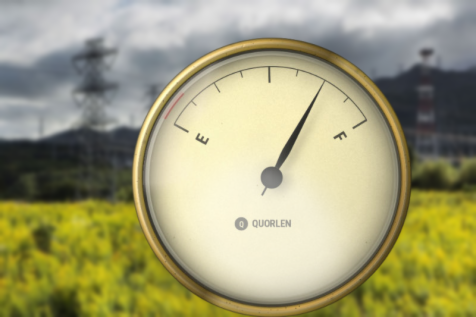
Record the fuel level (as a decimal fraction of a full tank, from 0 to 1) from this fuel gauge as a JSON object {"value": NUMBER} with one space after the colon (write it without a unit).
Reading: {"value": 0.75}
